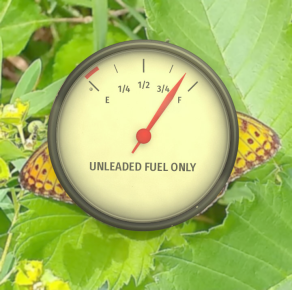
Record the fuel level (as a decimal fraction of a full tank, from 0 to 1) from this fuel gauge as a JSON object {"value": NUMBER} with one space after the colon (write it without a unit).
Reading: {"value": 0.875}
